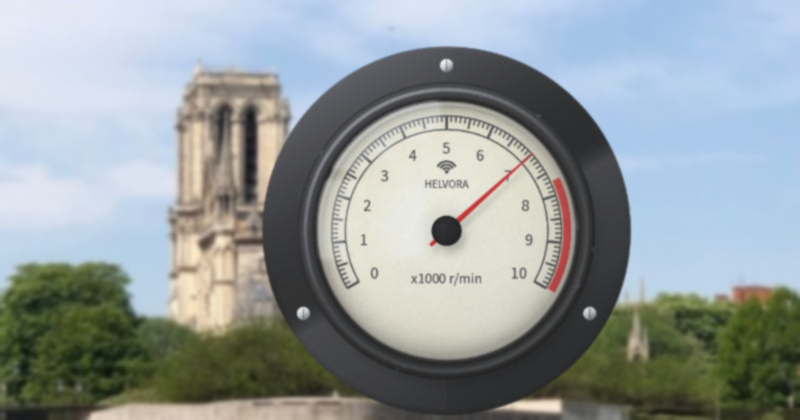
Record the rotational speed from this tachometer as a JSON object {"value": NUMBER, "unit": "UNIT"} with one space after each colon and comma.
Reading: {"value": 7000, "unit": "rpm"}
